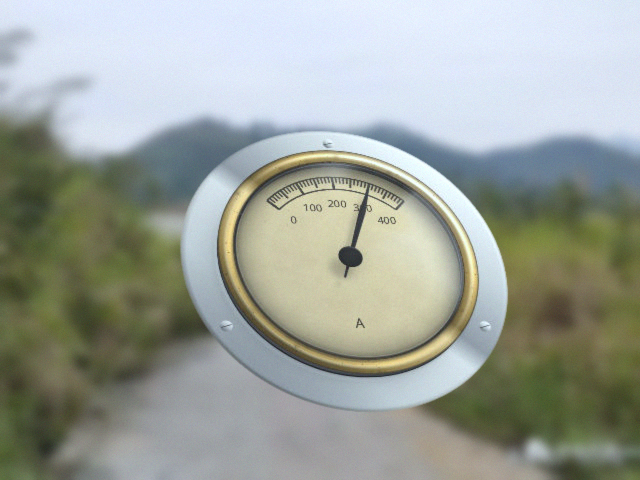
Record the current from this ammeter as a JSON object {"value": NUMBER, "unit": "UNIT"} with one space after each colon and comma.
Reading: {"value": 300, "unit": "A"}
